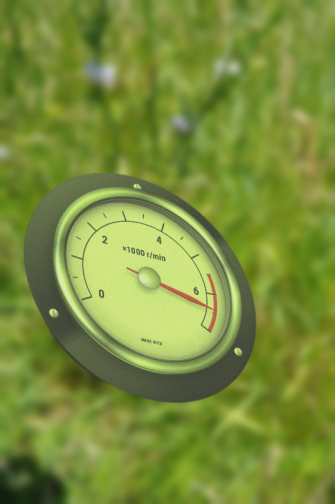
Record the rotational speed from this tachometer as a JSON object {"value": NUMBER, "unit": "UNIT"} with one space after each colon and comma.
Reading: {"value": 6500, "unit": "rpm"}
